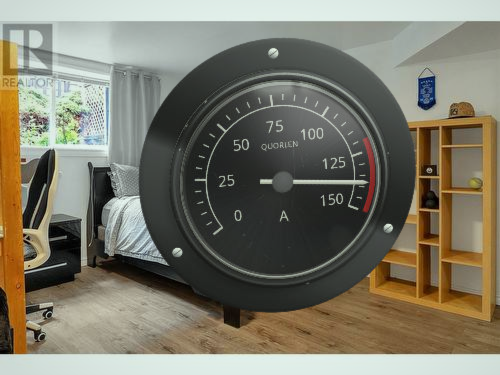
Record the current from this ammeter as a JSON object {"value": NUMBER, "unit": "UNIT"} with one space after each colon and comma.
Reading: {"value": 137.5, "unit": "A"}
